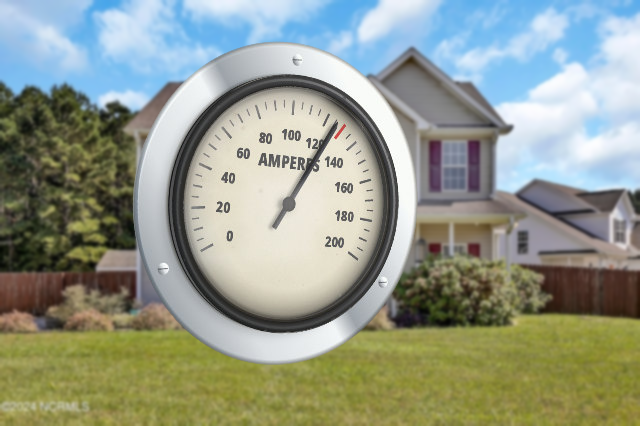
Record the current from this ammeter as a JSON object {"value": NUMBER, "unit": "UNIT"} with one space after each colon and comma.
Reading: {"value": 125, "unit": "A"}
